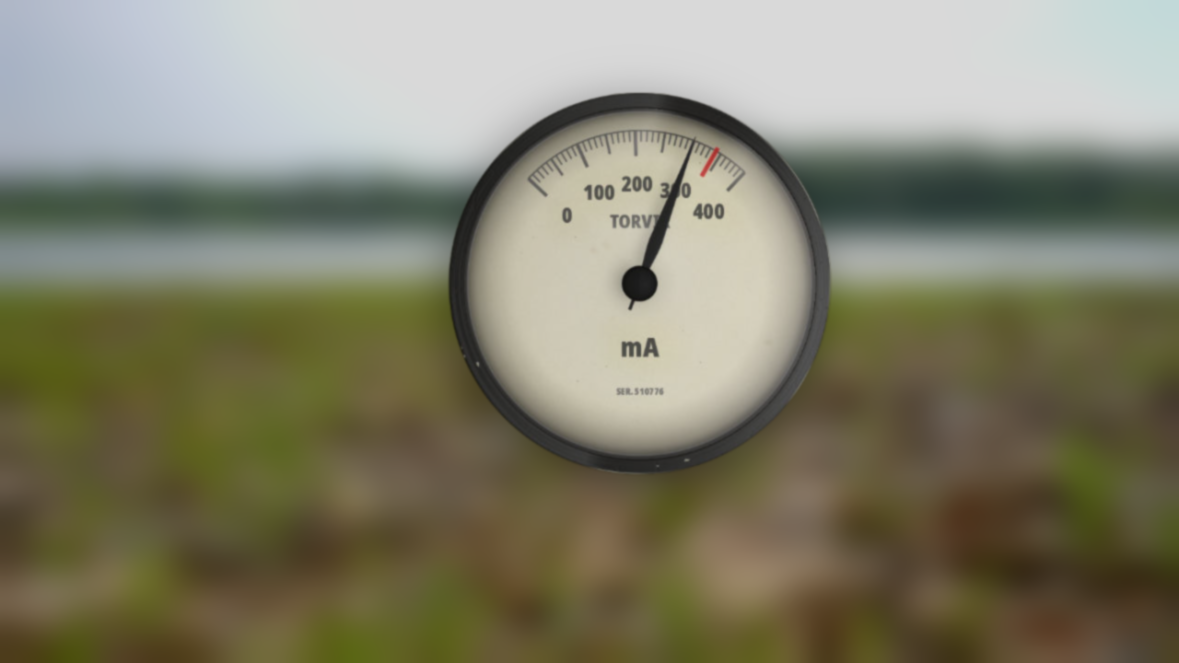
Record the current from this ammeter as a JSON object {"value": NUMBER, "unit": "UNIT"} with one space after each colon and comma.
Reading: {"value": 300, "unit": "mA"}
